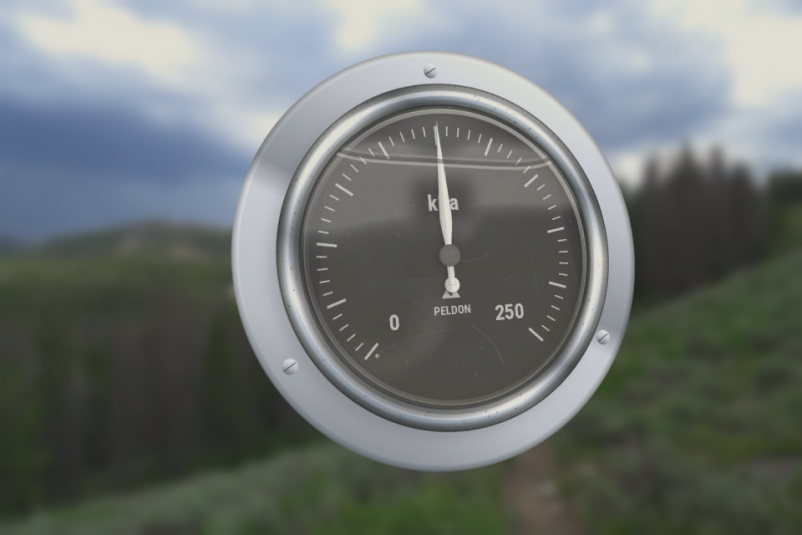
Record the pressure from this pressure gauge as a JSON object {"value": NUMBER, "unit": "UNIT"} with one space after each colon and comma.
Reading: {"value": 125, "unit": "kPa"}
